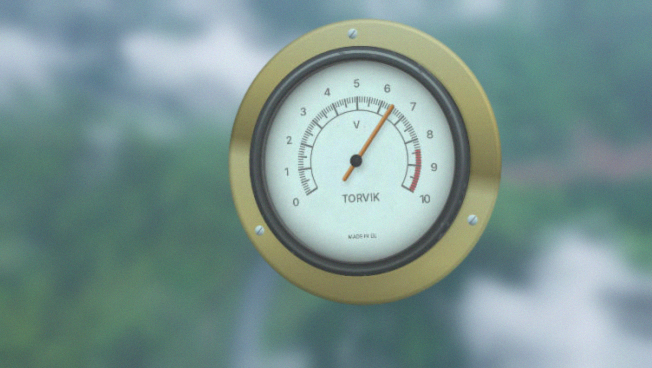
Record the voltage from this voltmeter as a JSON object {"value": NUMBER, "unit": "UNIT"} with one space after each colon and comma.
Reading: {"value": 6.5, "unit": "V"}
